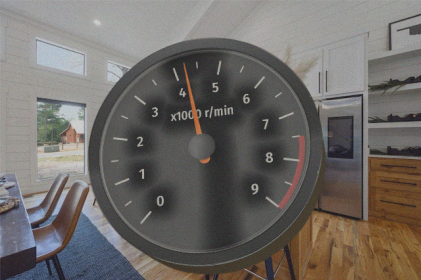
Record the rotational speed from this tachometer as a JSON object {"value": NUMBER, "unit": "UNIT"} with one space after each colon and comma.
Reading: {"value": 4250, "unit": "rpm"}
